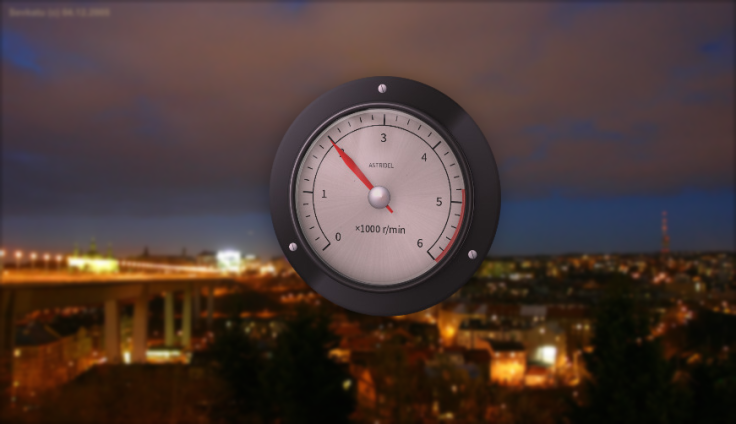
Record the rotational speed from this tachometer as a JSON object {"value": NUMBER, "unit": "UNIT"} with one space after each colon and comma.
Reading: {"value": 2000, "unit": "rpm"}
